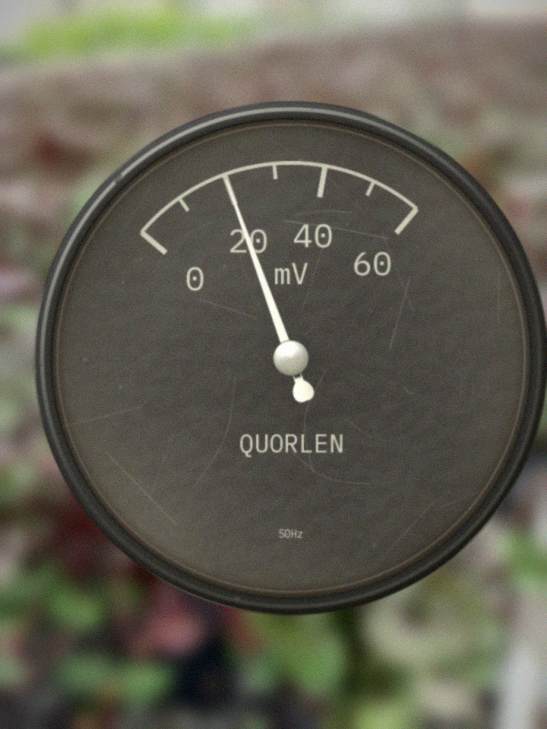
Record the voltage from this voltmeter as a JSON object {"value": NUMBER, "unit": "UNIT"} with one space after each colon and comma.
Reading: {"value": 20, "unit": "mV"}
